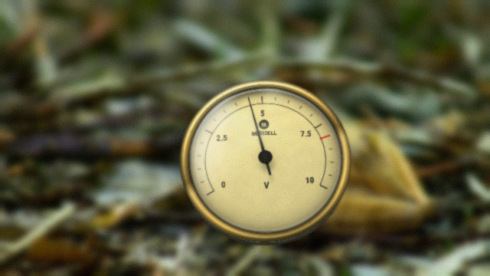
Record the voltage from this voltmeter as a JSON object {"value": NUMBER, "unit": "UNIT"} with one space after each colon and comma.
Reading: {"value": 4.5, "unit": "V"}
